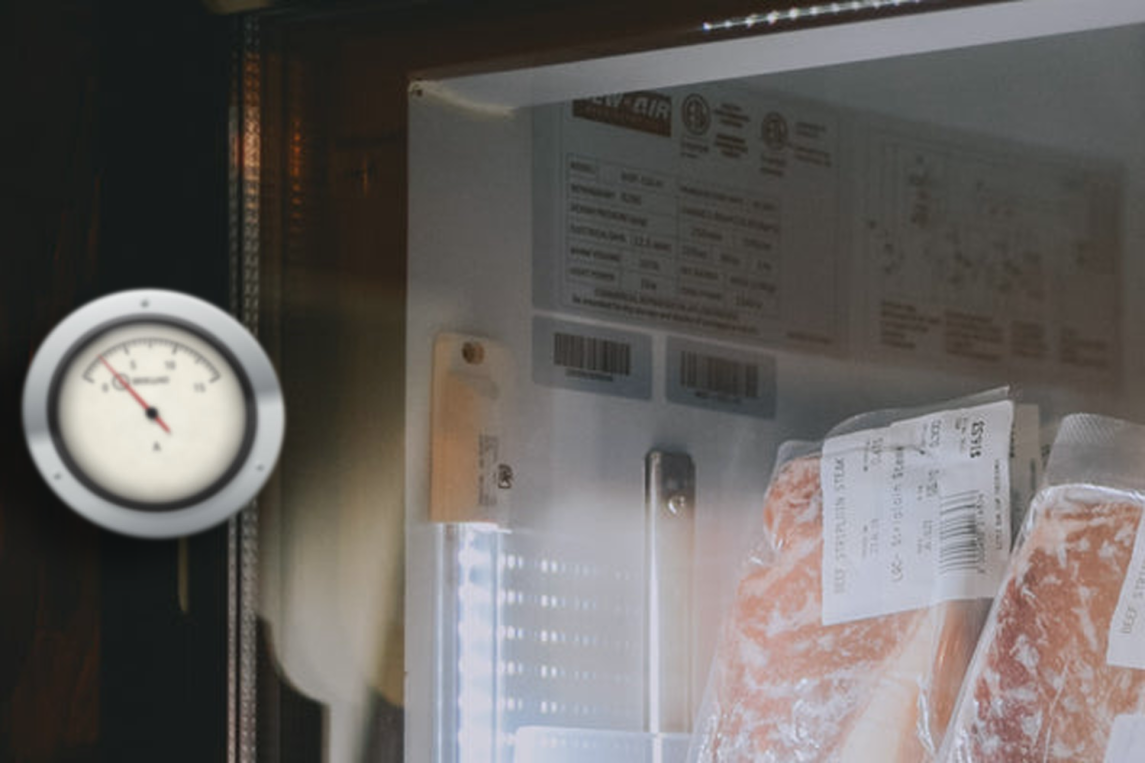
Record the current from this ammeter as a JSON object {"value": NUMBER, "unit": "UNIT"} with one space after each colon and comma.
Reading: {"value": 2.5, "unit": "A"}
